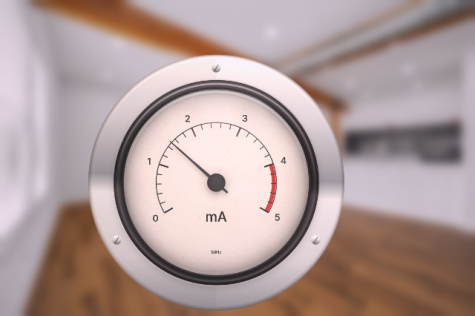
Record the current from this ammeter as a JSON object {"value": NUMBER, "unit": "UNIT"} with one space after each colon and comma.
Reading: {"value": 1.5, "unit": "mA"}
